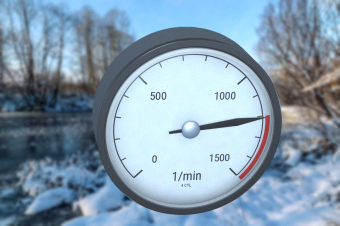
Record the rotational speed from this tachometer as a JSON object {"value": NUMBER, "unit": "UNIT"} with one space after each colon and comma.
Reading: {"value": 1200, "unit": "rpm"}
